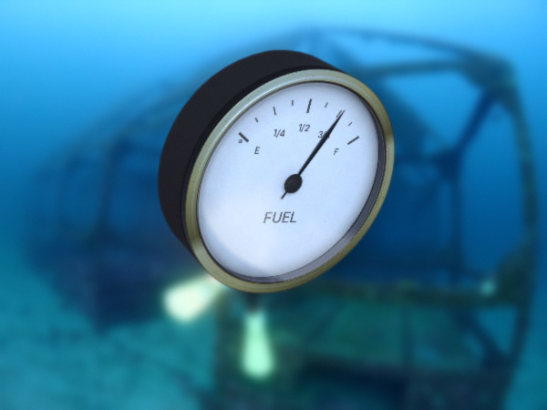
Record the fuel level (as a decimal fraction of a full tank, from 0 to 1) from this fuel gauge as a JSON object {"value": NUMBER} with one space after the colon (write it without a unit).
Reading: {"value": 0.75}
